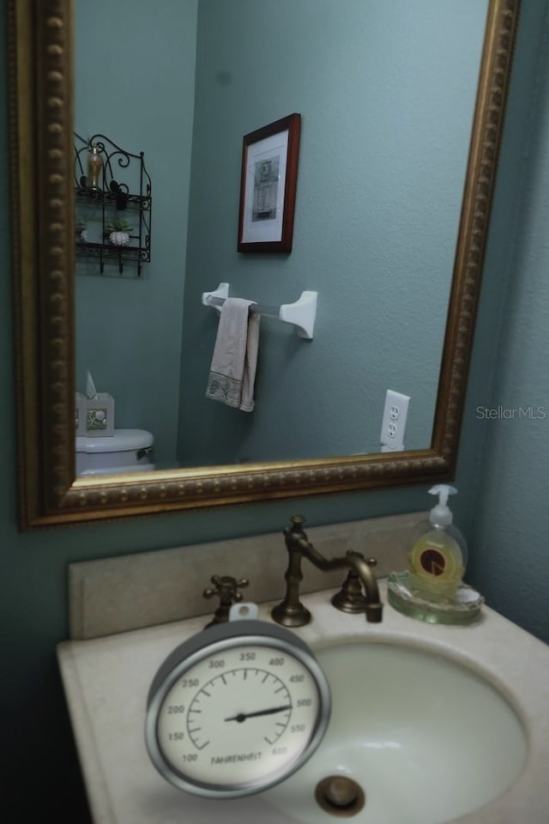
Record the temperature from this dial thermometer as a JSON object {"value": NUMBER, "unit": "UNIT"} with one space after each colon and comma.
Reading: {"value": 500, "unit": "°F"}
